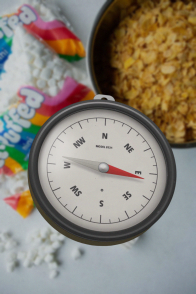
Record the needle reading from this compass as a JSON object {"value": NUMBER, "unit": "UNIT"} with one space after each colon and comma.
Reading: {"value": 100, "unit": "°"}
